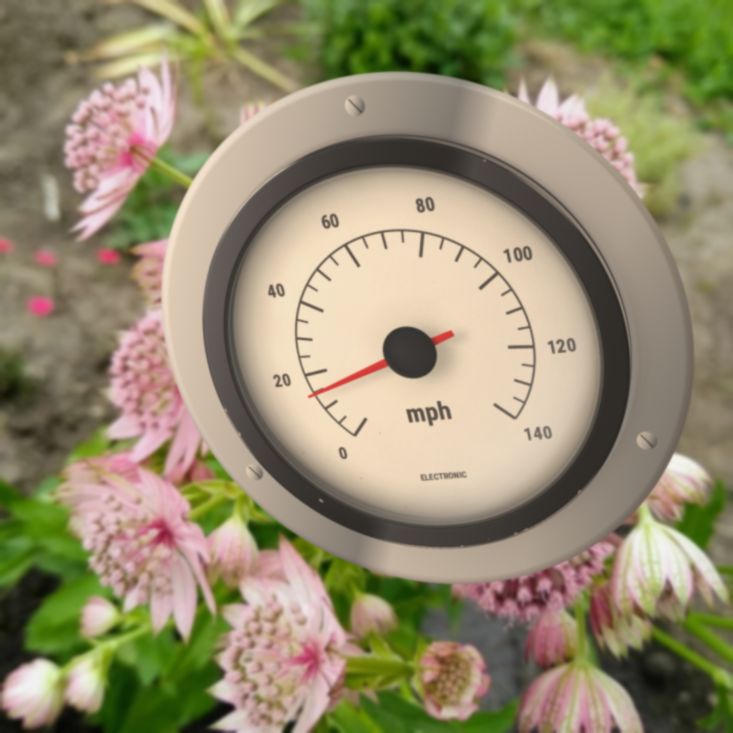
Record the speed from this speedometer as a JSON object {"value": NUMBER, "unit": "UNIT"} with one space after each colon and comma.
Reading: {"value": 15, "unit": "mph"}
